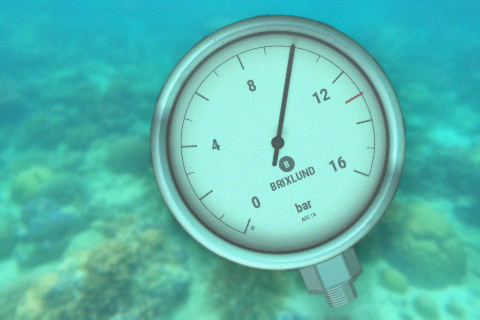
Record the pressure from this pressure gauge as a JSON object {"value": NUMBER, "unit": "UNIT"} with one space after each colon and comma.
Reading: {"value": 10, "unit": "bar"}
